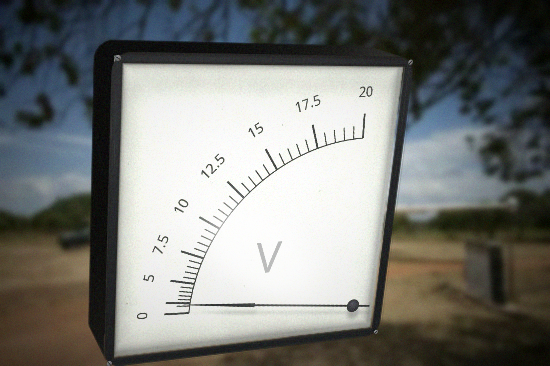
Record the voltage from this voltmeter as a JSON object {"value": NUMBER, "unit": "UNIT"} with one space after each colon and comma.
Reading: {"value": 2.5, "unit": "V"}
